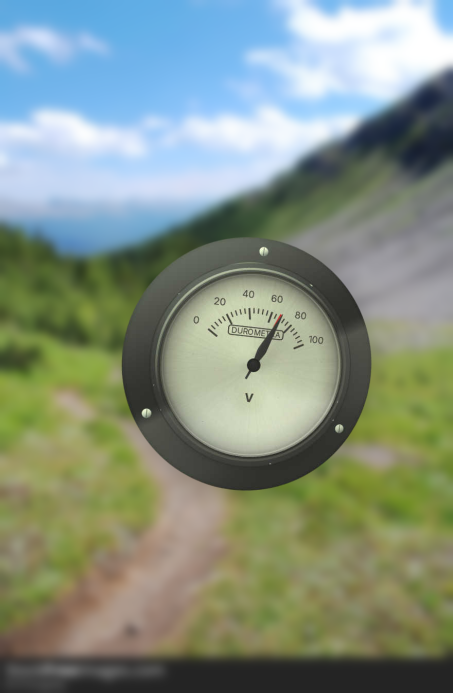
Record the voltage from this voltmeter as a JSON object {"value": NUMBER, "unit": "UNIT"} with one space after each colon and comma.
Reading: {"value": 68, "unit": "V"}
